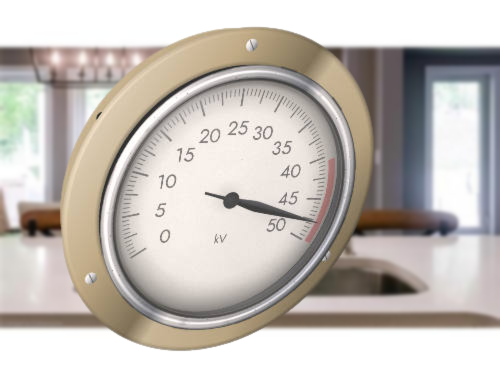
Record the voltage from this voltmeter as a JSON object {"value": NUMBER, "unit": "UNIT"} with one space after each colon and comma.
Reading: {"value": 47.5, "unit": "kV"}
